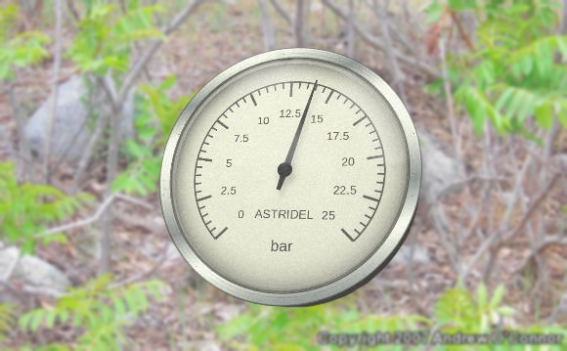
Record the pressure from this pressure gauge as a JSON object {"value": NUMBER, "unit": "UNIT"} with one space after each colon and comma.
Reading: {"value": 14, "unit": "bar"}
